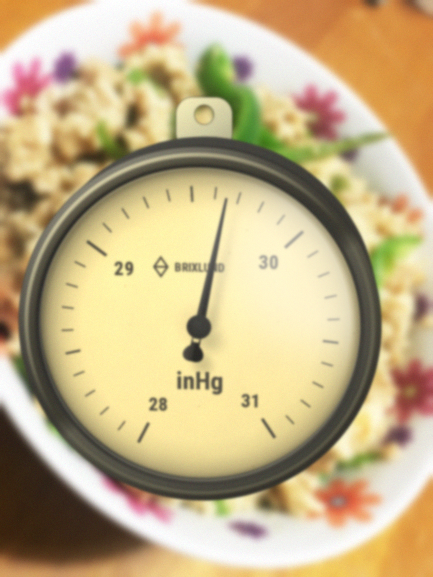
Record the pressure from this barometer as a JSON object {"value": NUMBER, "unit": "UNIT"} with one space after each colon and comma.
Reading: {"value": 29.65, "unit": "inHg"}
